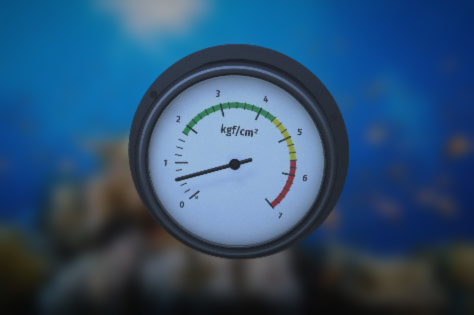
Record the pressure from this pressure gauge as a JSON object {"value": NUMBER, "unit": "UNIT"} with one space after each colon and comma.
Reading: {"value": 0.6, "unit": "kg/cm²"}
